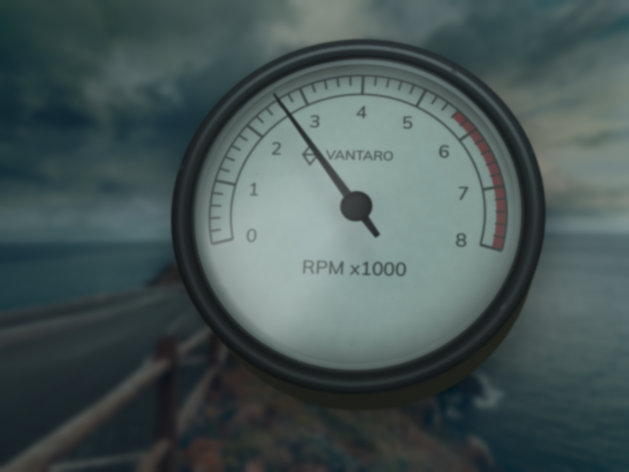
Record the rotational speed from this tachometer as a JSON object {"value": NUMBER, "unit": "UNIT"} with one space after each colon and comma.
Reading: {"value": 2600, "unit": "rpm"}
